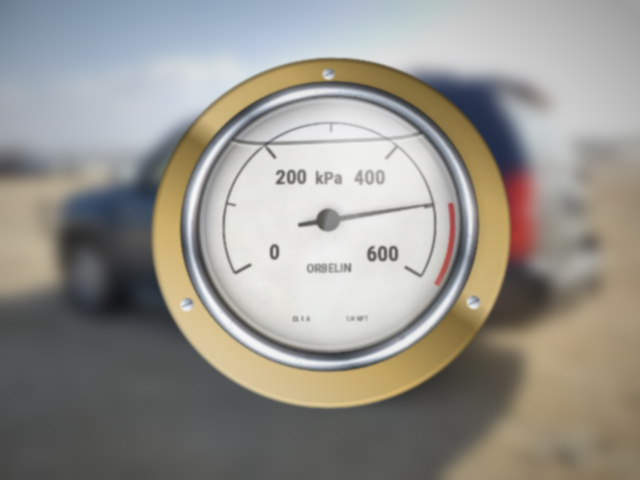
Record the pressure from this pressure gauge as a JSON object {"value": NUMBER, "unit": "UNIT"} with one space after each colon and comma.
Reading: {"value": 500, "unit": "kPa"}
